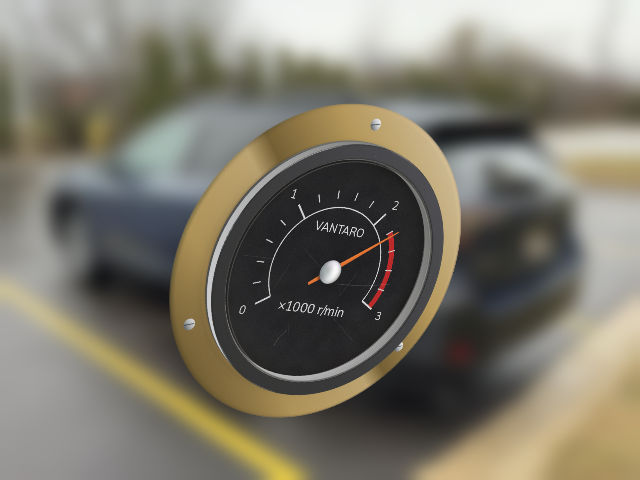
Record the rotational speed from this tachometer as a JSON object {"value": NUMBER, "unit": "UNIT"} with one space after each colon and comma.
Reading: {"value": 2200, "unit": "rpm"}
